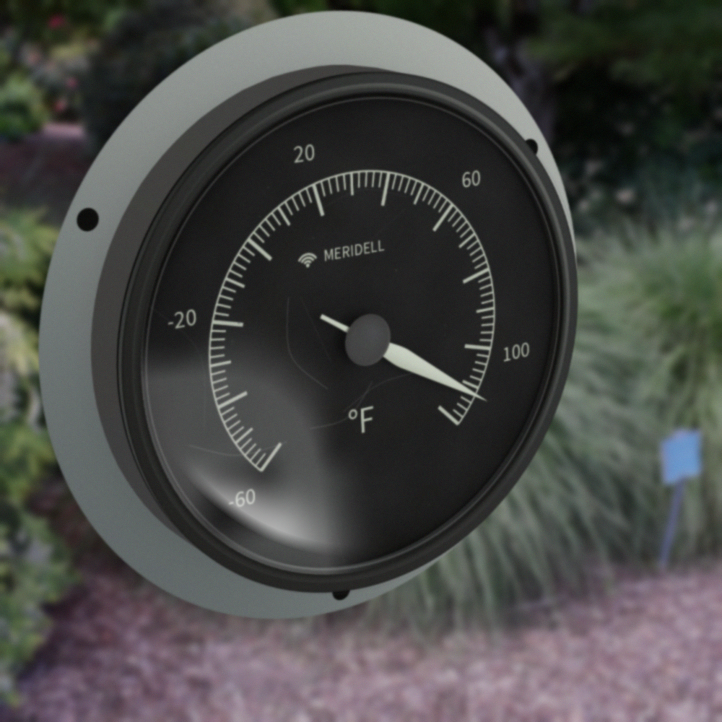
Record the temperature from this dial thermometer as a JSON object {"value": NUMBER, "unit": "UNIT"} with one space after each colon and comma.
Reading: {"value": 112, "unit": "°F"}
